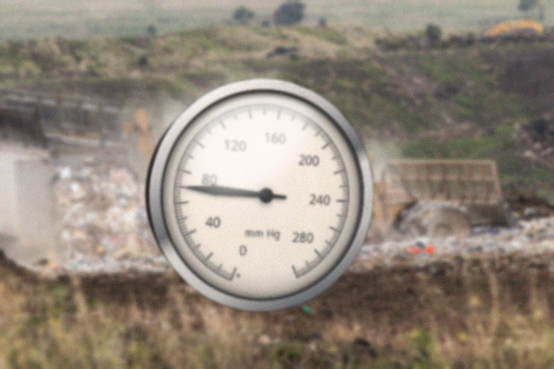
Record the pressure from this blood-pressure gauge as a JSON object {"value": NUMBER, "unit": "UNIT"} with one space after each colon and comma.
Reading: {"value": 70, "unit": "mmHg"}
